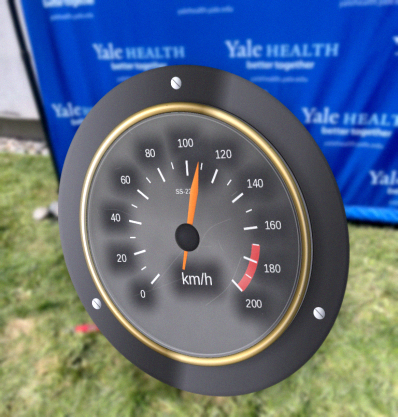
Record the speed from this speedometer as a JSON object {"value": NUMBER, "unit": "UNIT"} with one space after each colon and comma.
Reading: {"value": 110, "unit": "km/h"}
